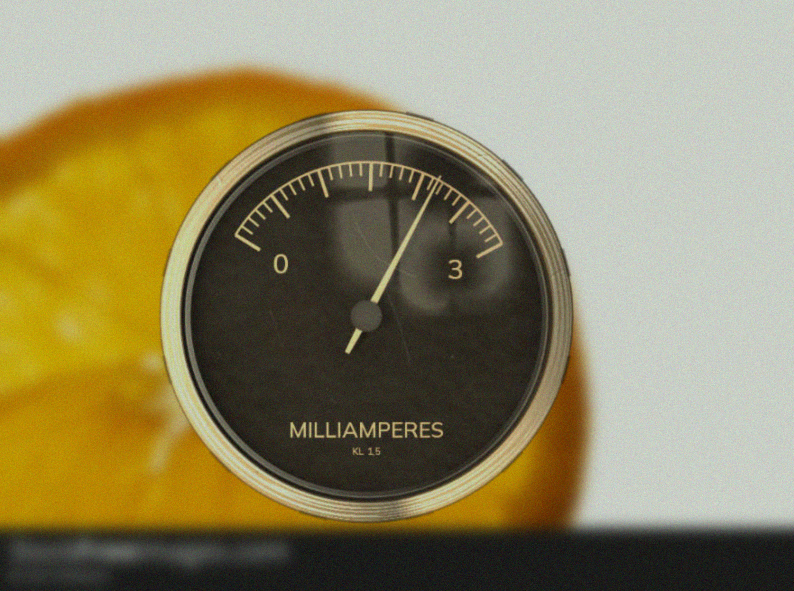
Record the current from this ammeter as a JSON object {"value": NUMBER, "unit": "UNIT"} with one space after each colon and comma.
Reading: {"value": 2.15, "unit": "mA"}
